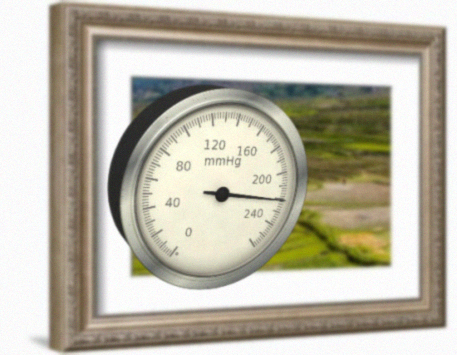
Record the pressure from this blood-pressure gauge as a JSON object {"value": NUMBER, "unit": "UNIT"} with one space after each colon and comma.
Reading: {"value": 220, "unit": "mmHg"}
